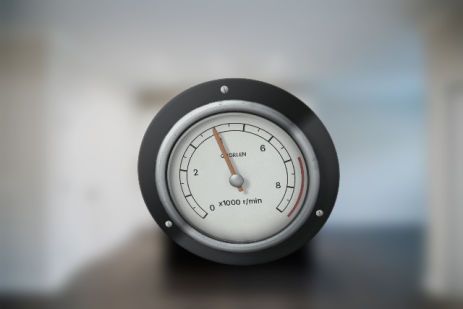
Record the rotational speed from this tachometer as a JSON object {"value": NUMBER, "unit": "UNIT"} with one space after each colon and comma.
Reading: {"value": 4000, "unit": "rpm"}
